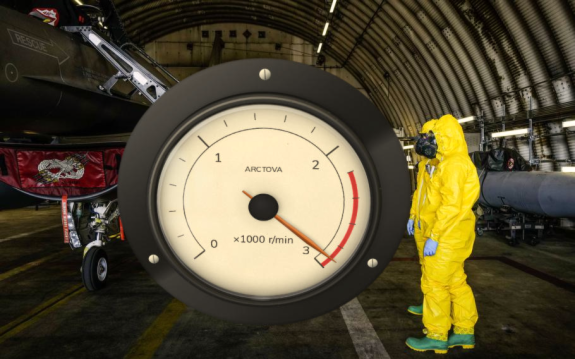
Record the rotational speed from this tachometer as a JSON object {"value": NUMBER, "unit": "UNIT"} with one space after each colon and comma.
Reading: {"value": 2900, "unit": "rpm"}
